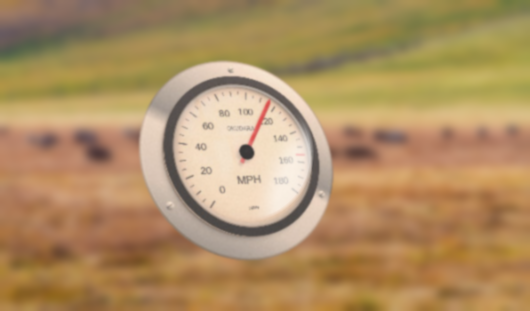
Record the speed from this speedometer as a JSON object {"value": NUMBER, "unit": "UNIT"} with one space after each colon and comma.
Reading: {"value": 115, "unit": "mph"}
